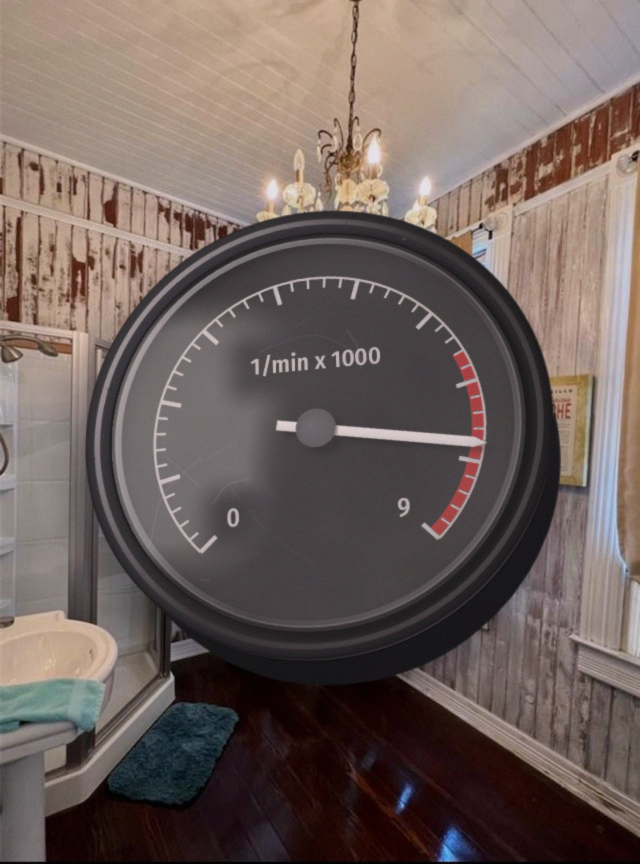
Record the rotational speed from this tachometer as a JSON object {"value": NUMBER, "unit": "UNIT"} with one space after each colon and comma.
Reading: {"value": 7800, "unit": "rpm"}
